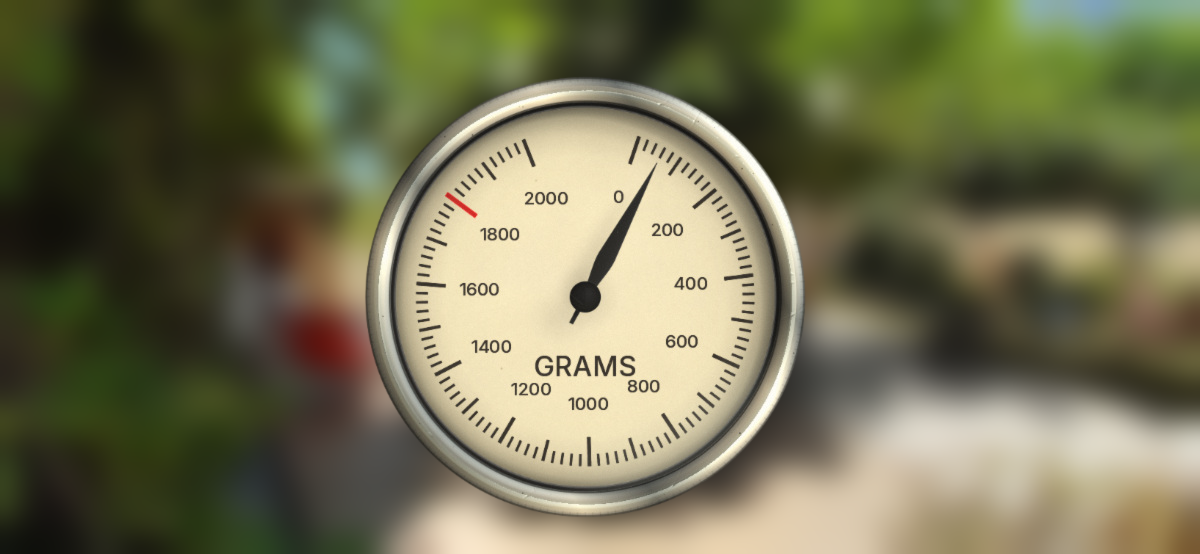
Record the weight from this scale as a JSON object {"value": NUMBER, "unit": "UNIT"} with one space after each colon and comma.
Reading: {"value": 60, "unit": "g"}
